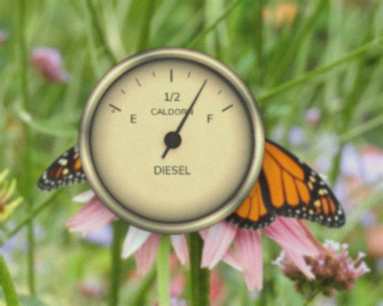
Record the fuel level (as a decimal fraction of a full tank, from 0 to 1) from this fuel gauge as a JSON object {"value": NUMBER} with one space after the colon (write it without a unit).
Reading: {"value": 0.75}
